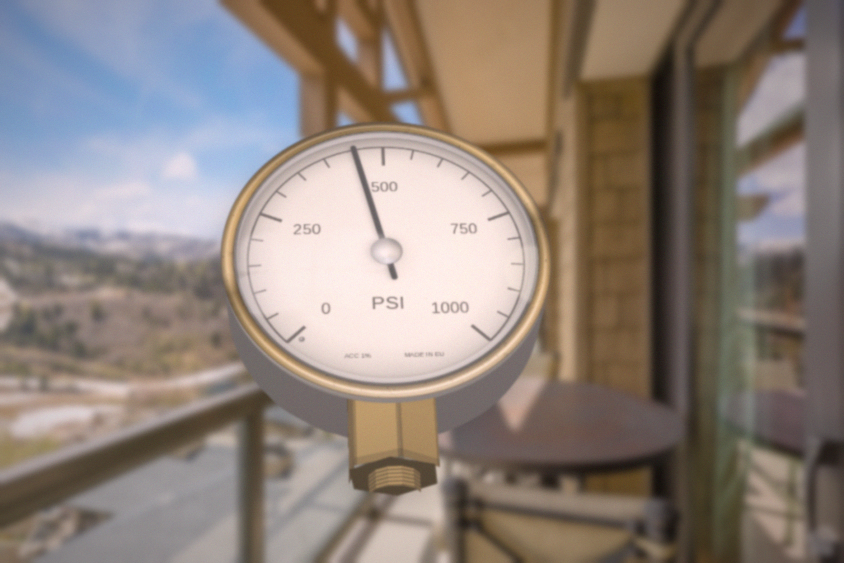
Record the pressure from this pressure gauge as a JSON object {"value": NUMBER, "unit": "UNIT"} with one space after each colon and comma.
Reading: {"value": 450, "unit": "psi"}
